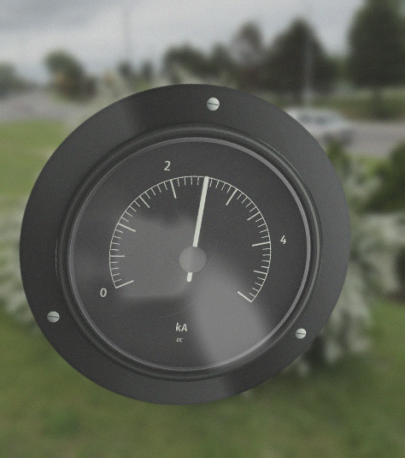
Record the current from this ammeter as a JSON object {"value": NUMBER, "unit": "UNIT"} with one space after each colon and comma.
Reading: {"value": 2.5, "unit": "kA"}
